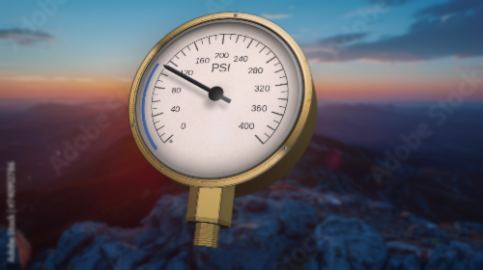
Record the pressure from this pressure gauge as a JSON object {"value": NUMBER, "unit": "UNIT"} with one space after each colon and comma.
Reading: {"value": 110, "unit": "psi"}
